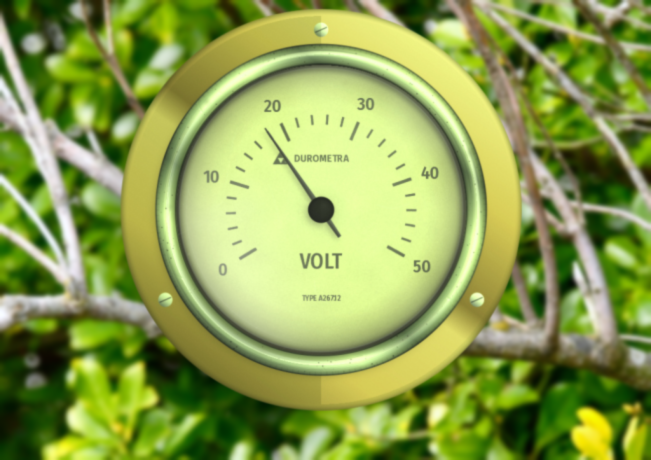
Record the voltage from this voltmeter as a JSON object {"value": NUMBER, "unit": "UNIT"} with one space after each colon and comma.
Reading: {"value": 18, "unit": "V"}
